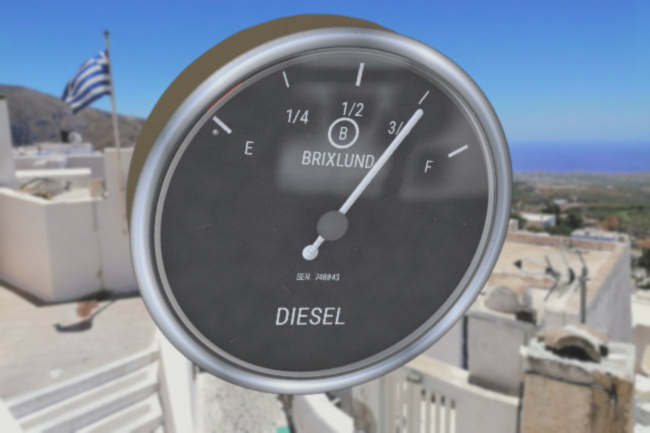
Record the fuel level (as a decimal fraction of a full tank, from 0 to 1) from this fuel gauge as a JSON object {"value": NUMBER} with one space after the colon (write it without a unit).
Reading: {"value": 0.75}
